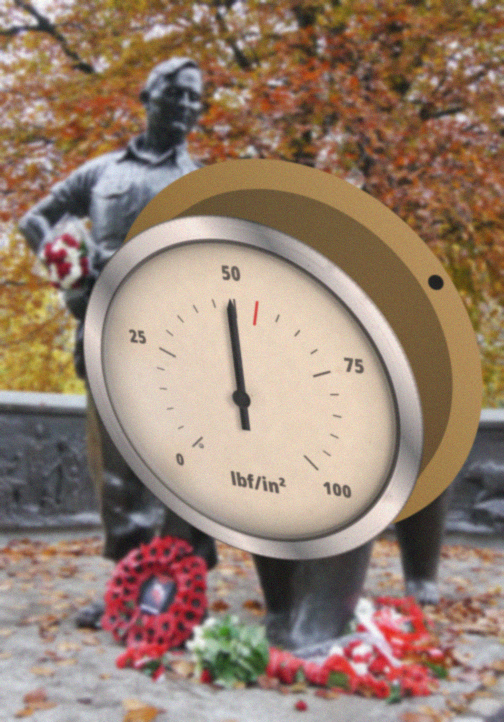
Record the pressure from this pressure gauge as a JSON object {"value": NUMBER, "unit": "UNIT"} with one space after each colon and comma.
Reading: {"value": 50, "unit": "psi"}
